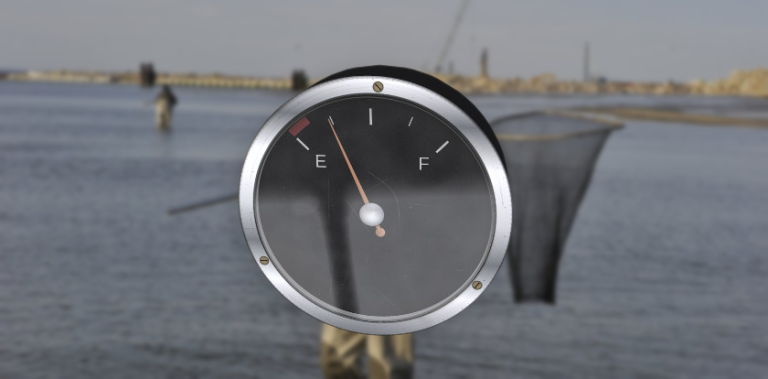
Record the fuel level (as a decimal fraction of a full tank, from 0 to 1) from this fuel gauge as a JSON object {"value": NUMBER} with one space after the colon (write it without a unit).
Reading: {"value": 0.25}
